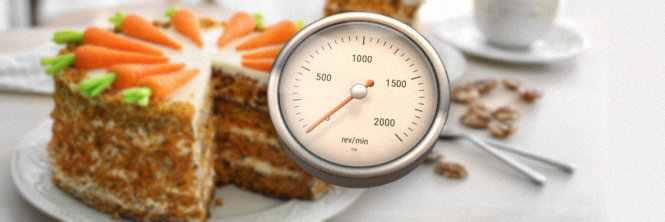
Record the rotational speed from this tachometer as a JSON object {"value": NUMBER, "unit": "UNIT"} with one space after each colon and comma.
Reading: {"value": 0, "unit": "rpm"}
